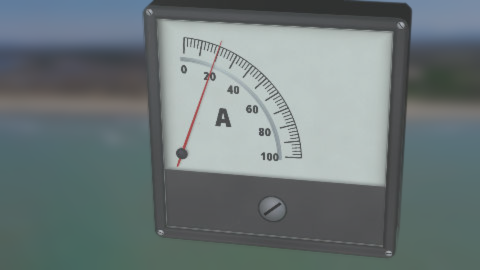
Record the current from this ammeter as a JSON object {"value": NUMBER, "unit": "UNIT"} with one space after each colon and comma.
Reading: {"value": 20, "unit": "A"}
